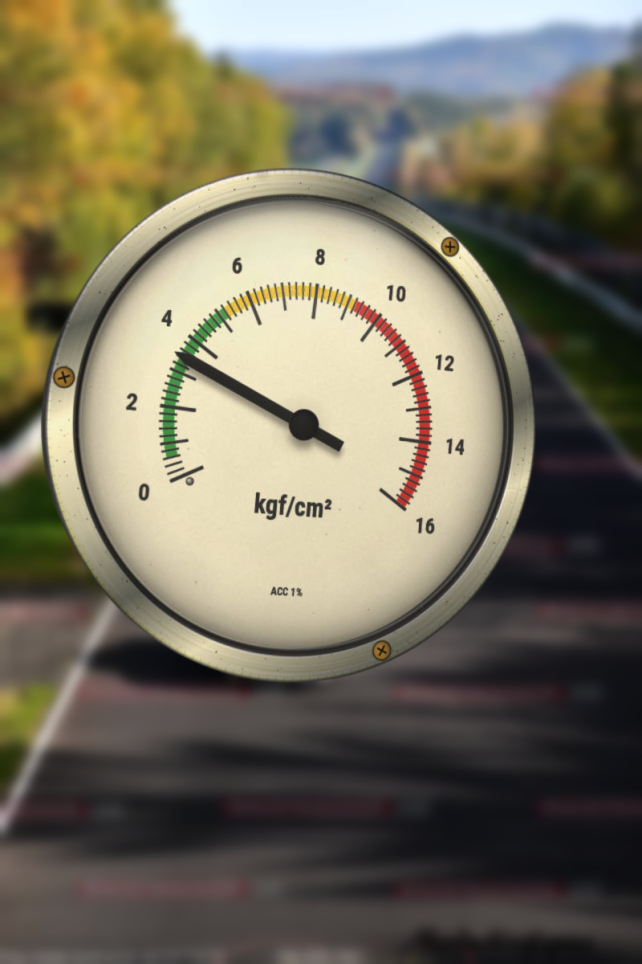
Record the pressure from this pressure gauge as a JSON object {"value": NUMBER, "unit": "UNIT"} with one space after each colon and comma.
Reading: {"value": 3.4, "unit": "kg/cm²"}
